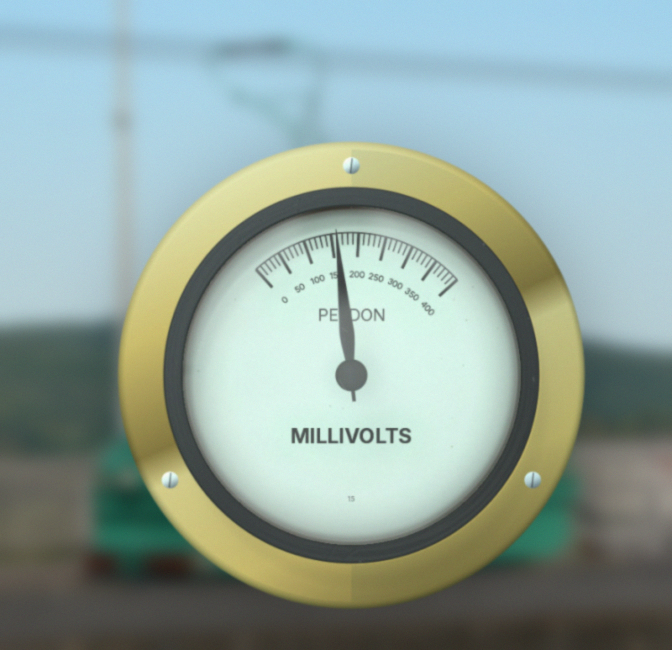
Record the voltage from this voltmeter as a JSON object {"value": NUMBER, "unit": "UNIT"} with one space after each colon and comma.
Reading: {"value": 160, "unit": "mV"}
